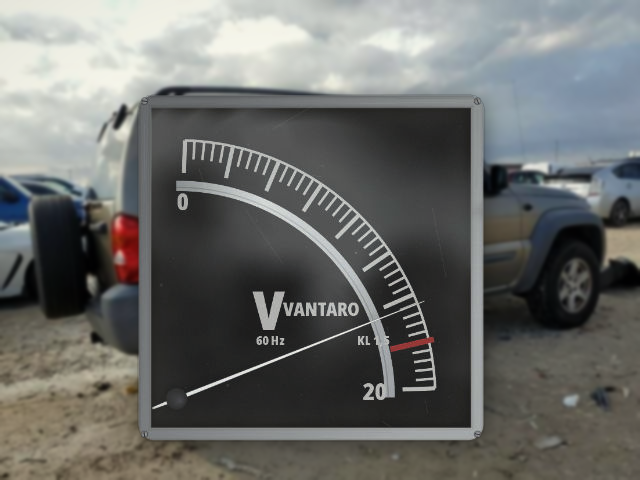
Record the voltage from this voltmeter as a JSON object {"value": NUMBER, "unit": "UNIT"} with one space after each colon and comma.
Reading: {"value": 15.5, "unit": "V"}
